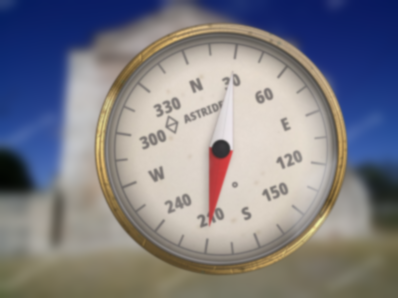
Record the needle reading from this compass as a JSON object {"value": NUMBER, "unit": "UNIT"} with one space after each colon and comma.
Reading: {"value": 210, "unit": "°"}
